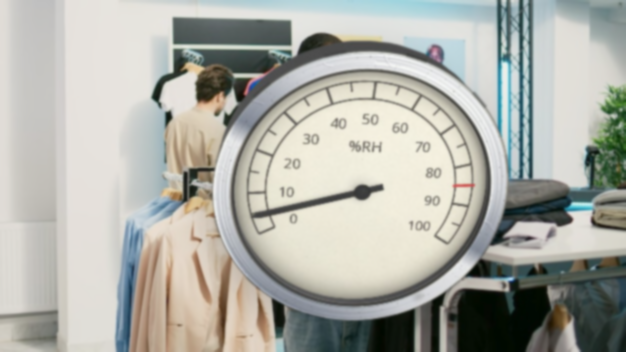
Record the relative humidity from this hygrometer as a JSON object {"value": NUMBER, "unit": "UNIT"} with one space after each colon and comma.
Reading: {"value": 5, "unit": "%"}
